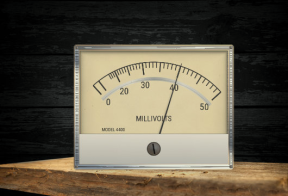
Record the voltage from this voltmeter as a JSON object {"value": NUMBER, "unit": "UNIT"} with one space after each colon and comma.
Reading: {"value": 40, "unit": "mV"}
